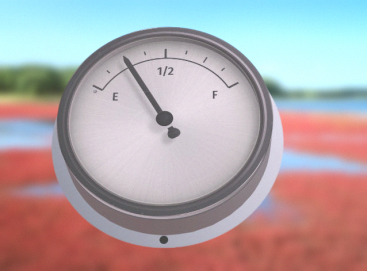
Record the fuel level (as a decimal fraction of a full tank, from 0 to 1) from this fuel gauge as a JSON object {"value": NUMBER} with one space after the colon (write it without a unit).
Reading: {"value": 0.25}
